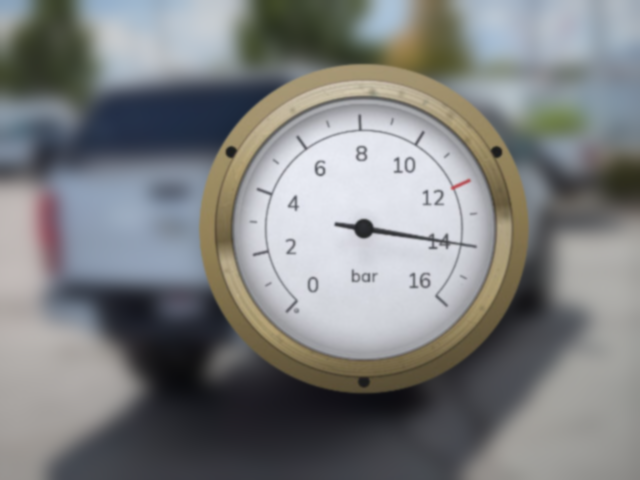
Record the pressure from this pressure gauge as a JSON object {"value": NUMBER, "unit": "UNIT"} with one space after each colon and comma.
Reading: {"value": 14, "unit": "bar"}
